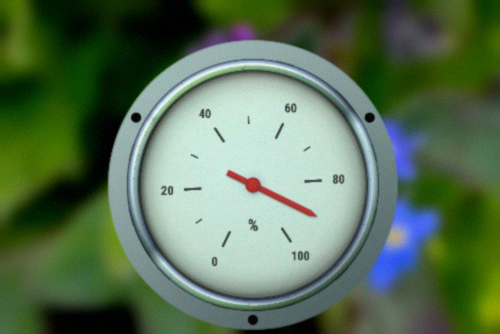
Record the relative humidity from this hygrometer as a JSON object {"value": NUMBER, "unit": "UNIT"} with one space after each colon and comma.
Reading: {"value": 90, "unit": "%"}
